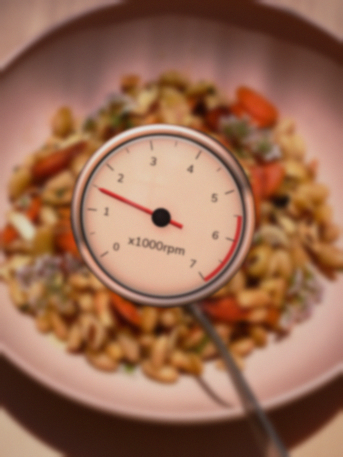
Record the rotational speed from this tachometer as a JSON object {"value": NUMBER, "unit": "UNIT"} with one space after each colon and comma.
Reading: {"value": 1500, "unit": "rpm"}
